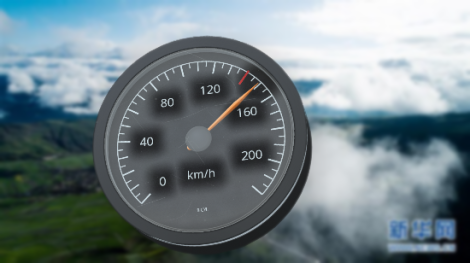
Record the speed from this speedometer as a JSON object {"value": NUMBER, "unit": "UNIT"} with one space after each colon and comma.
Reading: {"value": 150, "unit": "km/h"}
